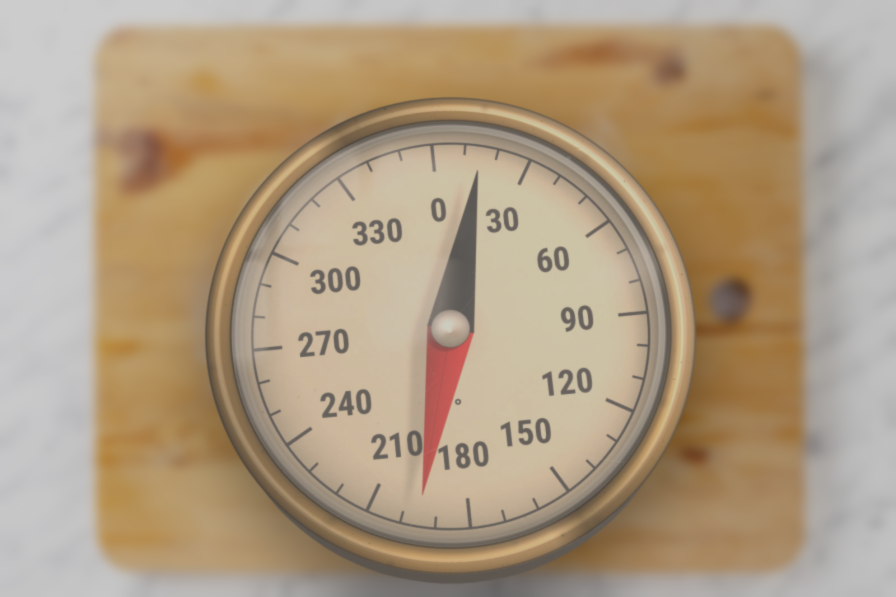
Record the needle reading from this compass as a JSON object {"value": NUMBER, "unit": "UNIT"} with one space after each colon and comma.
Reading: {"value": 195, "unit": "°"}
